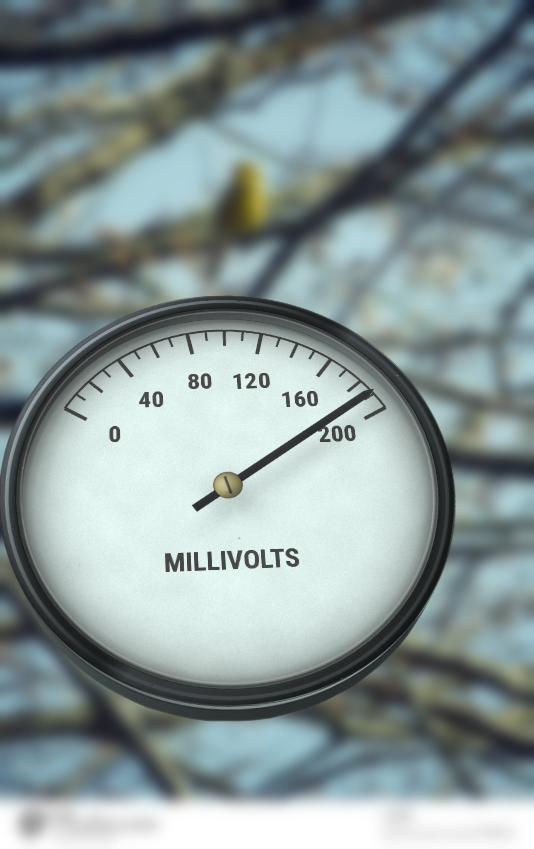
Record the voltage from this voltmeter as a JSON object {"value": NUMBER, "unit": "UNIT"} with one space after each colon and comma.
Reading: {"value": 190, "unit": "mV"}
